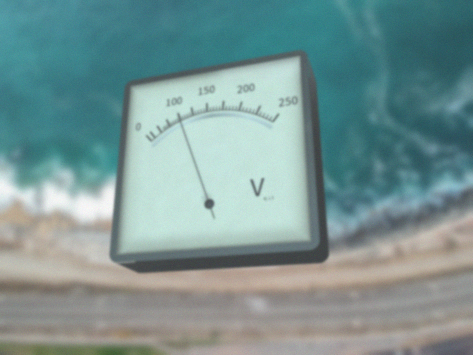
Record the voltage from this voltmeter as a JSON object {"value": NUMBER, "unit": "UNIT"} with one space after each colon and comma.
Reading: {"value": 100, "unit": "V"}
